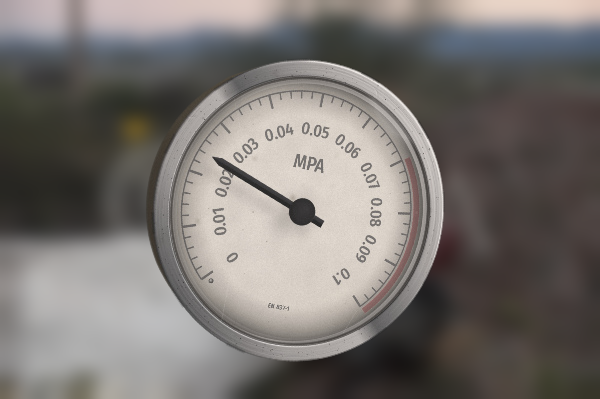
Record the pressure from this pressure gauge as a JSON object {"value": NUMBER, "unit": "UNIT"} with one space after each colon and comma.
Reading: {"value": 0.024, "unit": "MPa"}
